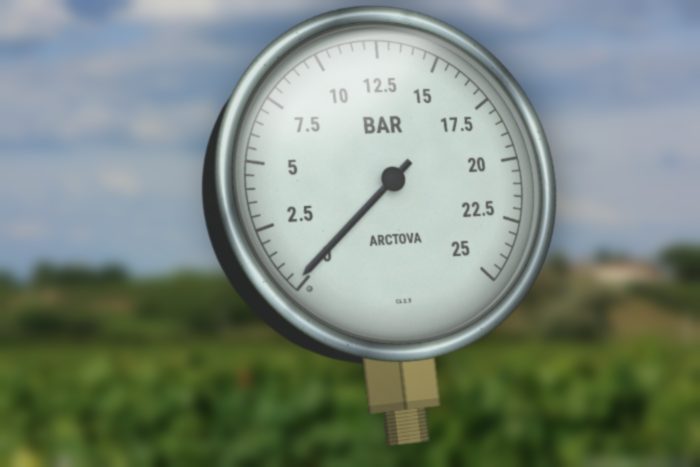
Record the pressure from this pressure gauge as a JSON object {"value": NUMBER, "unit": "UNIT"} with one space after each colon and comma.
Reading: {"value": 0.25, "unit": "bar"}
